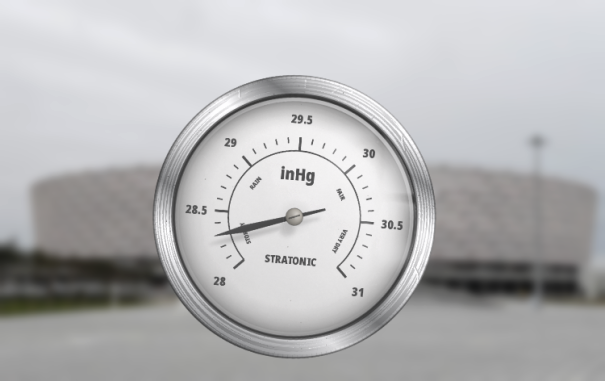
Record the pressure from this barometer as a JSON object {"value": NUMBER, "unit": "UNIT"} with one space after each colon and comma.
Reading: {"value": 28.3, "unit": "inHg"}
